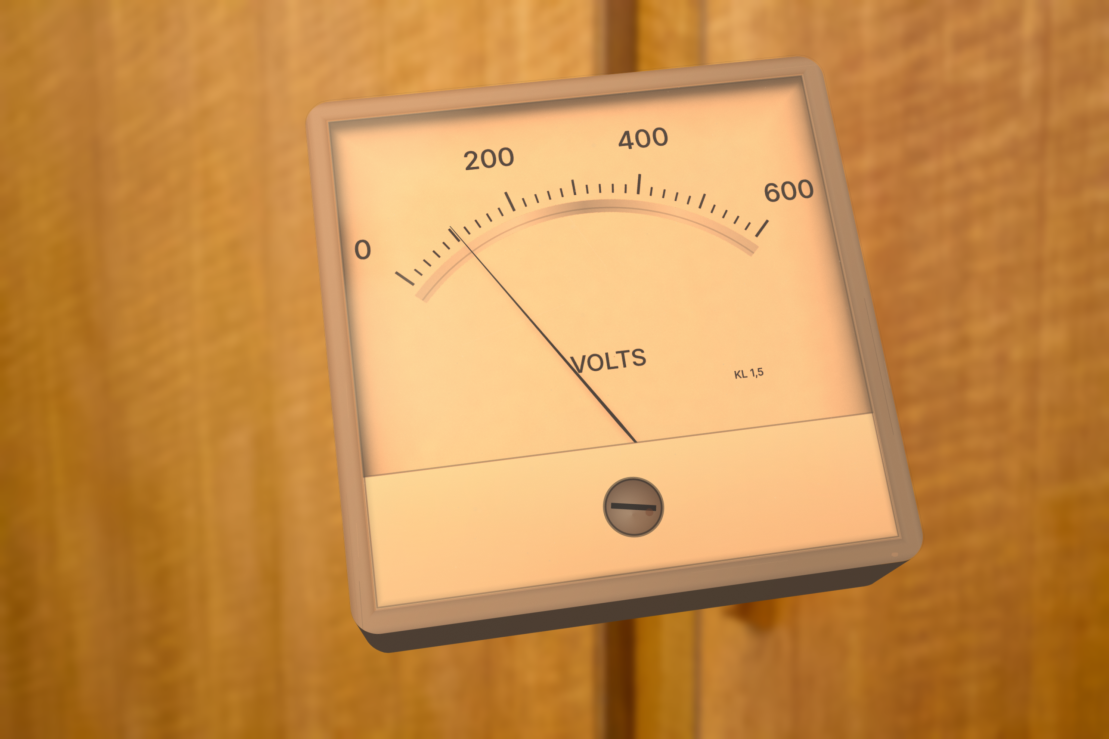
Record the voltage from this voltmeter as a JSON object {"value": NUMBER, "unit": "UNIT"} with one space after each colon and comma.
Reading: {"value": 100, "unit": "V"}
